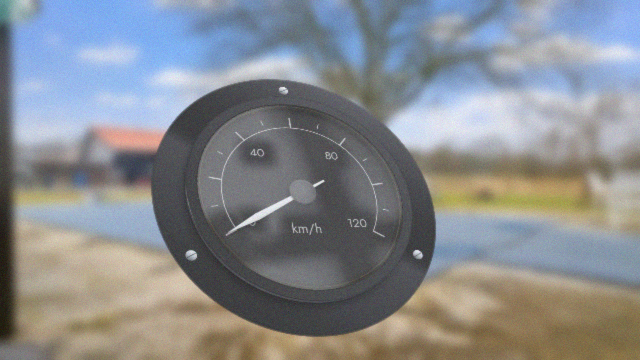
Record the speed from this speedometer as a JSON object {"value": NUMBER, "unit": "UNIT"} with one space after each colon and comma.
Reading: {"value": 0, "unit": "km/h"}
